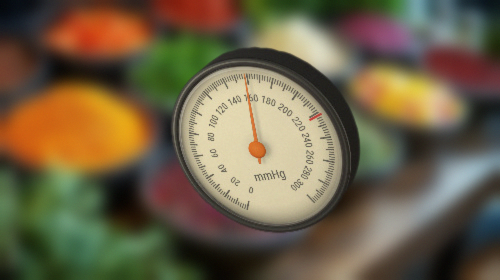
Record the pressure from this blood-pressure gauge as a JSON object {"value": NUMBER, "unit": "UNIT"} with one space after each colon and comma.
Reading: {"value": 160, "unit": "mmHg"}
